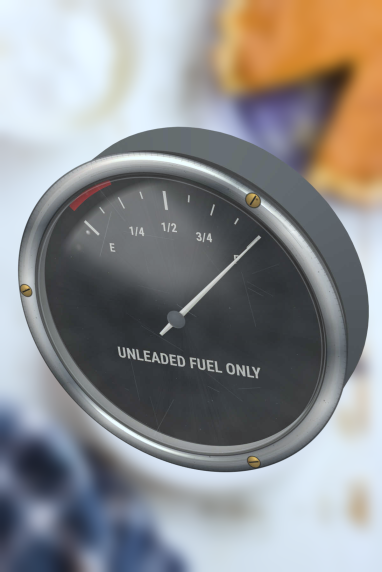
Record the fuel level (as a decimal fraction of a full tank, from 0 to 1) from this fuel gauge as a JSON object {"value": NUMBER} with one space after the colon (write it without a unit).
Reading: {"value": 1}
